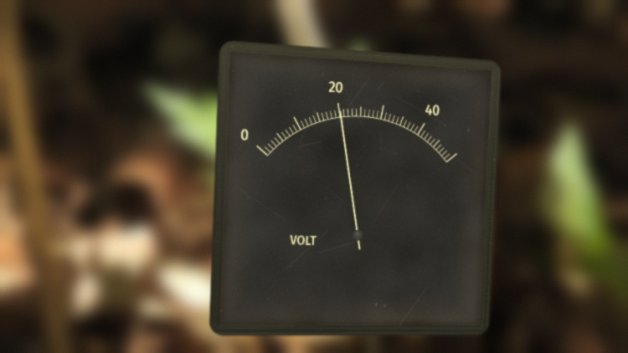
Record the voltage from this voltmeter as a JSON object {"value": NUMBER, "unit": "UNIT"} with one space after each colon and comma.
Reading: {"value": 20, "unit": "V"}
